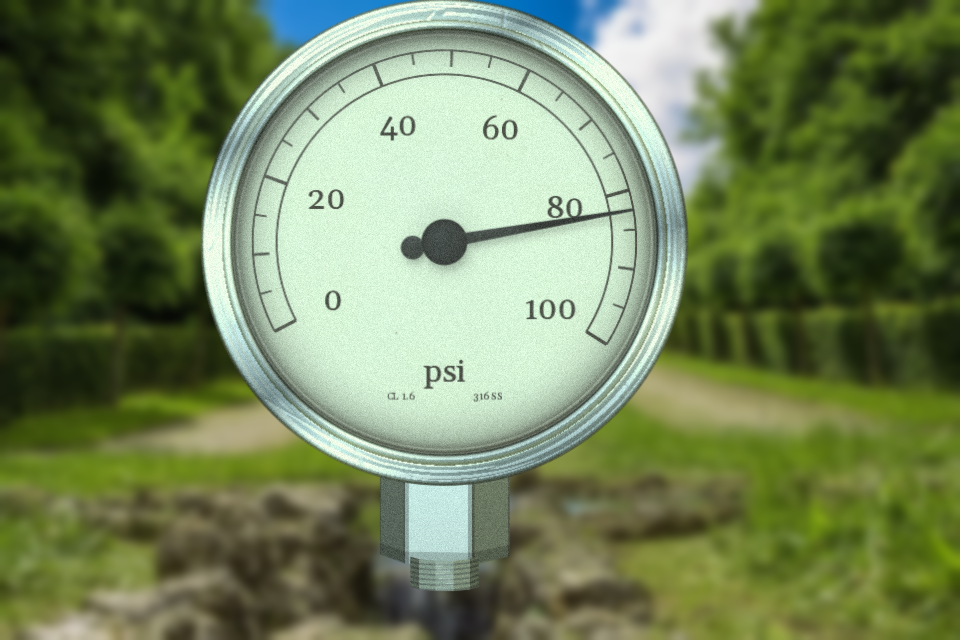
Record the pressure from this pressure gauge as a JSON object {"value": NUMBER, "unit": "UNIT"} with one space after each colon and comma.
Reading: {"value": 82.5, "unit": "psi"}
